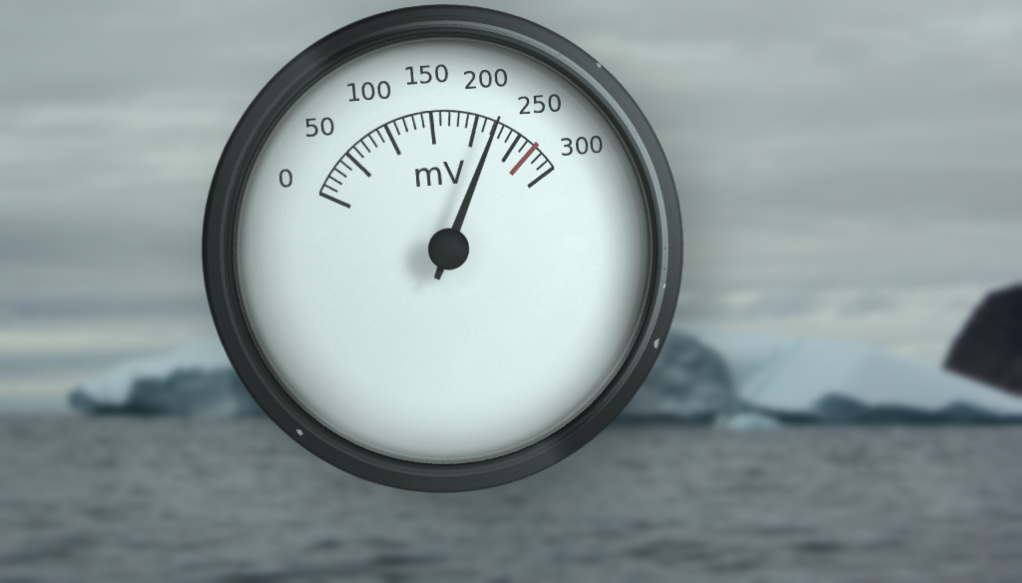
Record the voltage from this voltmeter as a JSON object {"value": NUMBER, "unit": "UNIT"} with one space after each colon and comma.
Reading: {"value": 220, "unit": "mV"}
